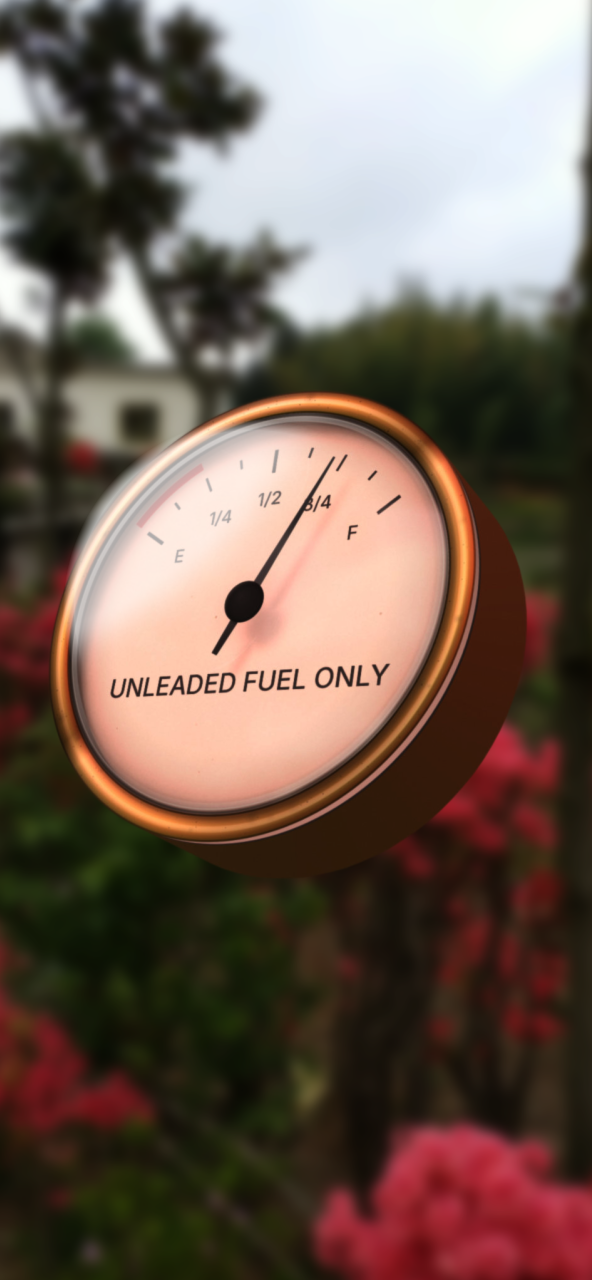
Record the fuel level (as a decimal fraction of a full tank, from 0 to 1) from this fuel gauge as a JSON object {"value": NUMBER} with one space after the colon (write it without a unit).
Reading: {"value": 0.75}
